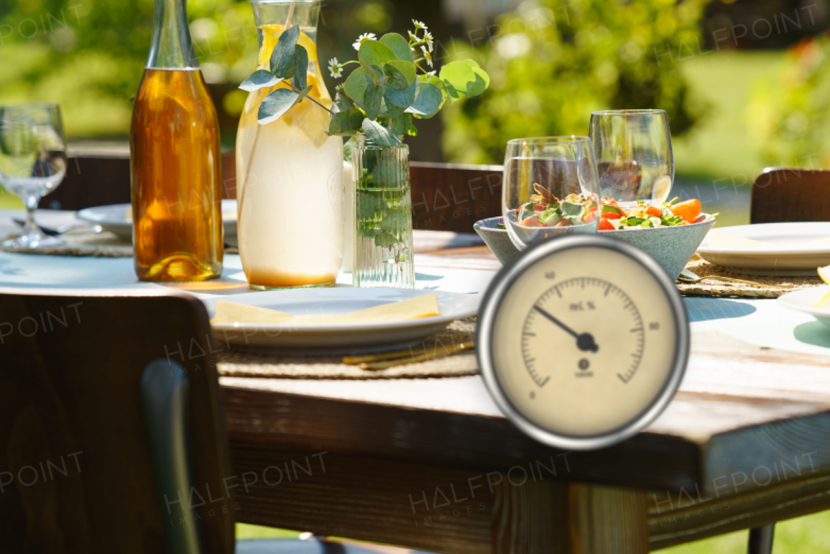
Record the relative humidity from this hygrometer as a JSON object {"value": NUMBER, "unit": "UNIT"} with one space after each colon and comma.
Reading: {"value": 30, "unit": "%"}
